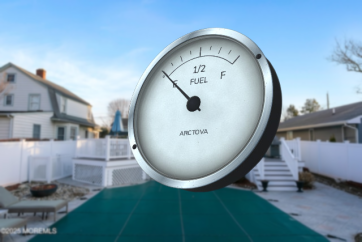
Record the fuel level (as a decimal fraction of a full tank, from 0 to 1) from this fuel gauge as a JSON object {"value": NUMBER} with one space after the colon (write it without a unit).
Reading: {"value": 0}
